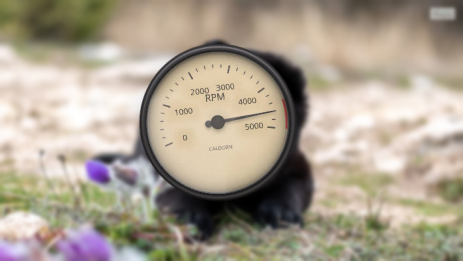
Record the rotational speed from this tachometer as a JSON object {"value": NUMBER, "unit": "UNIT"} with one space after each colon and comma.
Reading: {"value": 4600, "unit": "rpm"}
